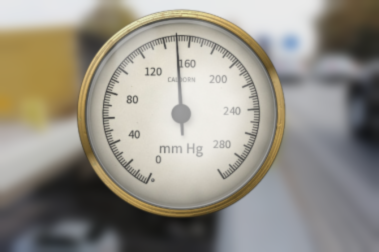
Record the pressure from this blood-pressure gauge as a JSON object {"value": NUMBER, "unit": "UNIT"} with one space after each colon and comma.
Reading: {"value": 150, "unit": "mmHg"}
